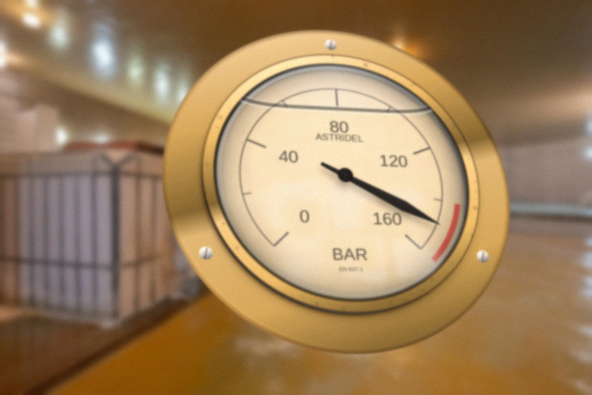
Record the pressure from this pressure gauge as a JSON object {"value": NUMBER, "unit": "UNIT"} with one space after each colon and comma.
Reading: {"value": 150, "unit": "bar"}
